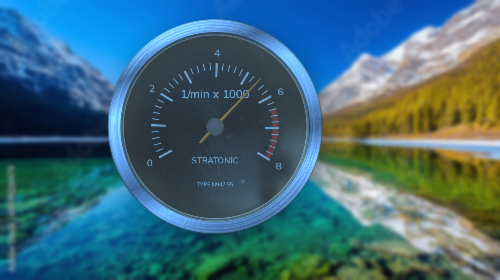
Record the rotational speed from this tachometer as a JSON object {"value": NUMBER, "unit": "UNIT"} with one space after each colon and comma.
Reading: {"value": 5400, "unit": "rpm"}
